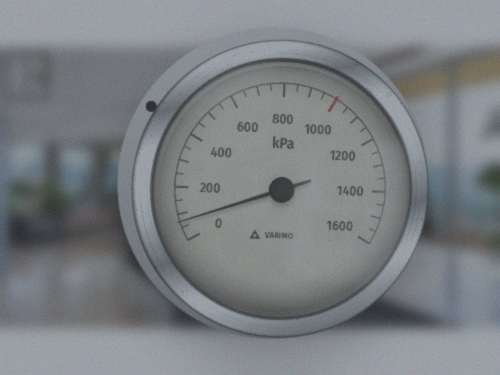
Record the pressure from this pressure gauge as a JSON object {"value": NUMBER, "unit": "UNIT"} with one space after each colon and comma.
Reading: {"value": 75, "unit": "kPa"}
